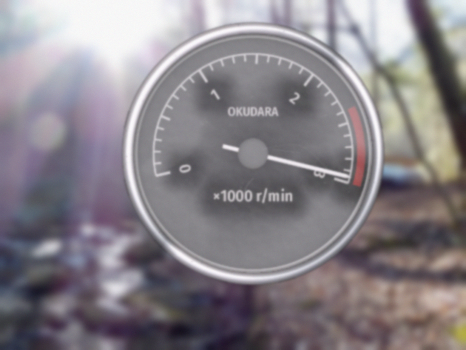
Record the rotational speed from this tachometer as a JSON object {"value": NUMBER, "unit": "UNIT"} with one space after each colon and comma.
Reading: {"value": 2950, "unit": "rpm"}
